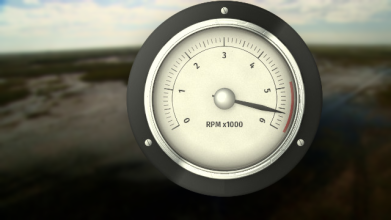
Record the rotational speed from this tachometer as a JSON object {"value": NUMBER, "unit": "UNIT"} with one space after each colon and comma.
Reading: {"value": 5600, "unit": "rpm"}
